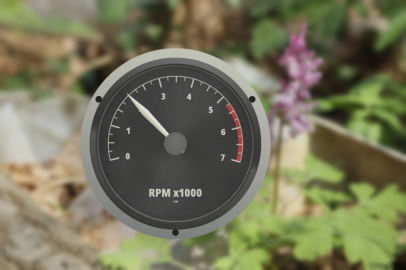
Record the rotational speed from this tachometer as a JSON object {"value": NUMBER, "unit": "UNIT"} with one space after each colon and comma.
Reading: {"value": 2000, "unit": "rpm"}
